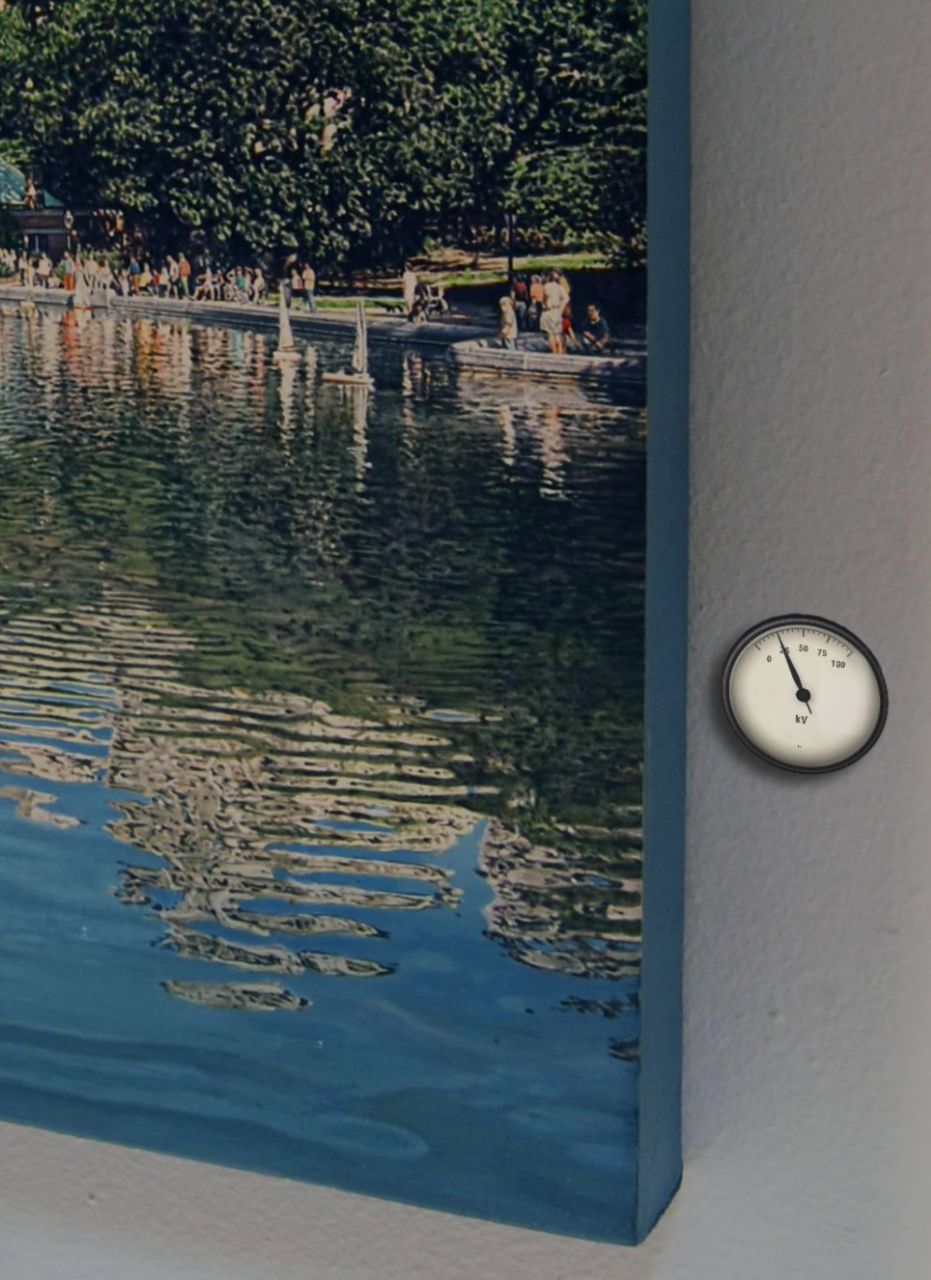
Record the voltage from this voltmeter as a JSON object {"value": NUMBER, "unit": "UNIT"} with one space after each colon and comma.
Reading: {"value": 25, "unit": "kV"}
